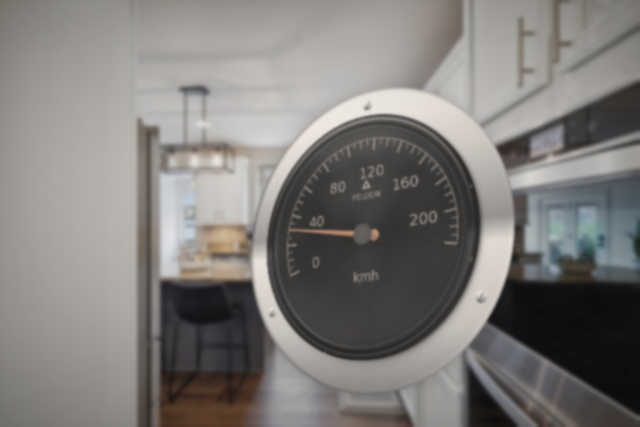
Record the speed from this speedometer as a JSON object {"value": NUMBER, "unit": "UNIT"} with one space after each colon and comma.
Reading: {"value": 30, "unit": "km/h"}
